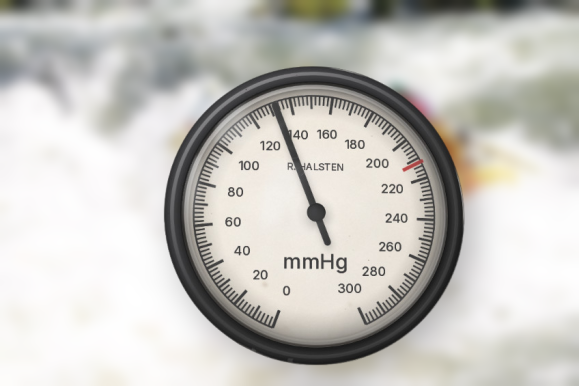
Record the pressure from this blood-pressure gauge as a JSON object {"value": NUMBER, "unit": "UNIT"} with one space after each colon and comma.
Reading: {"value": 132, "unit": "mmHg"}
